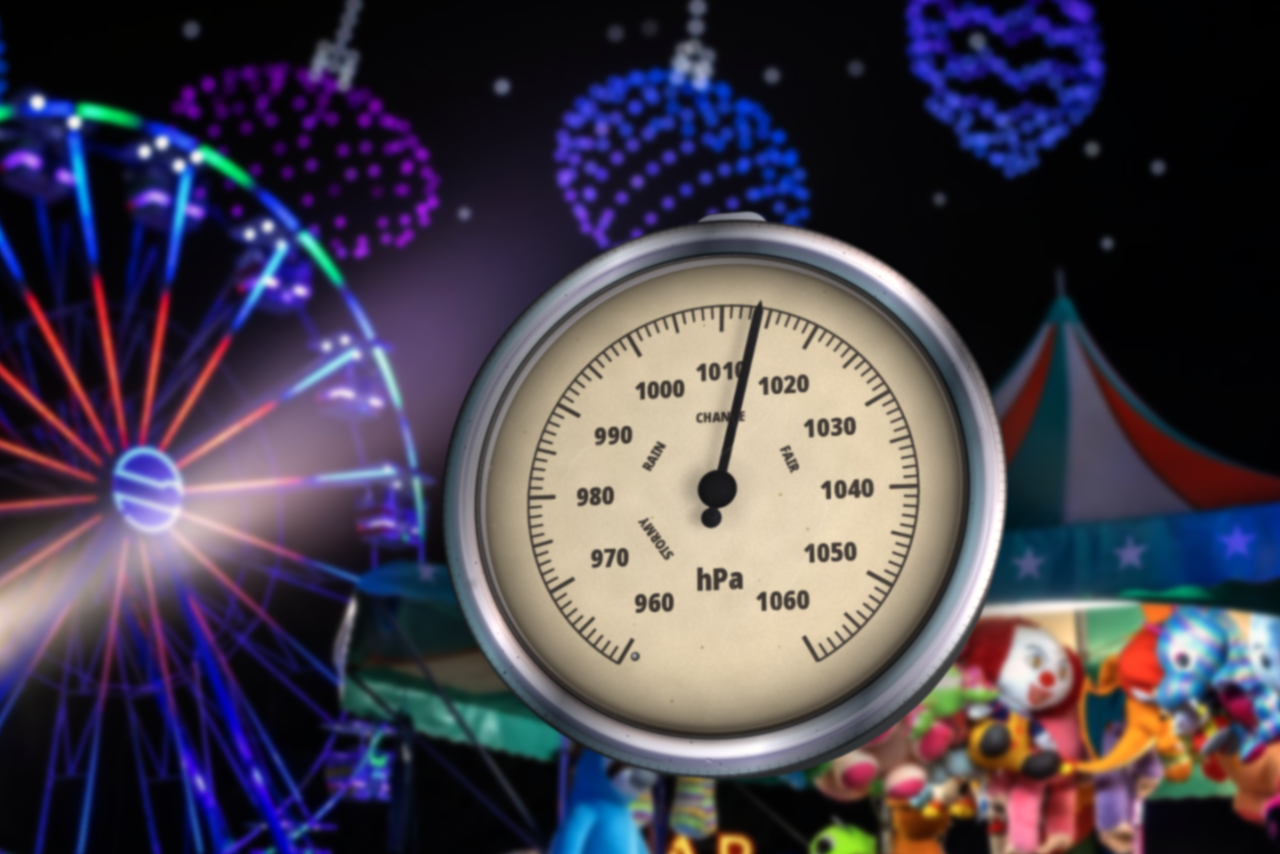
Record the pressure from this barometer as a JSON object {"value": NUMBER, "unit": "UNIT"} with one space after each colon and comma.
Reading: {"value": 1014, "unit": "hPa"}
